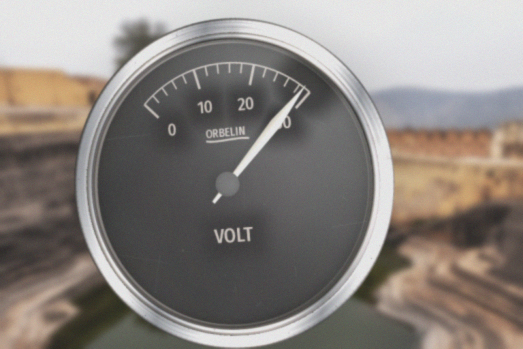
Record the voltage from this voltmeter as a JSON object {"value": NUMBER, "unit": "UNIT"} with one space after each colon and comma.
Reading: {"value": 29, "unit": "V"}
